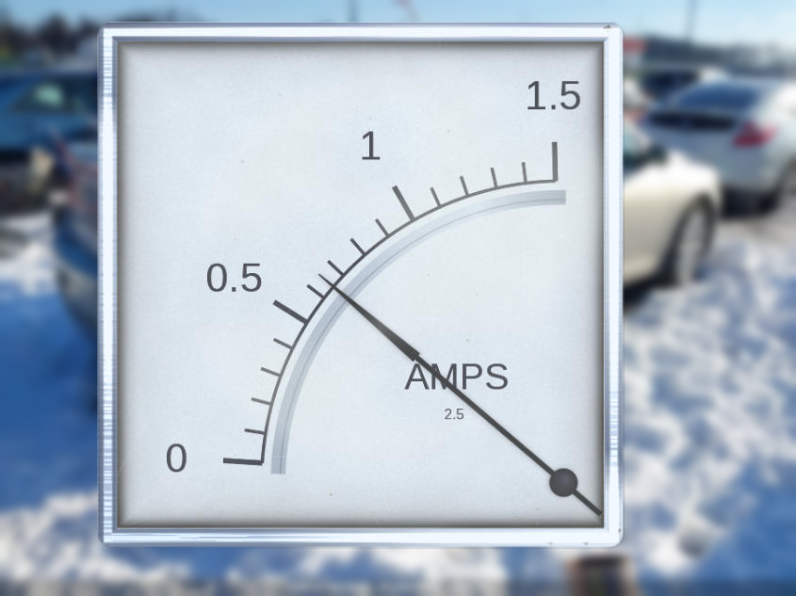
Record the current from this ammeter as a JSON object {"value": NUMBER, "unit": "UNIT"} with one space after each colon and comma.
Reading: {"value": 0.65, "unit": "A"}
